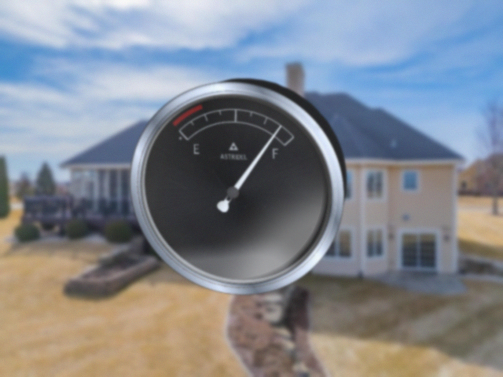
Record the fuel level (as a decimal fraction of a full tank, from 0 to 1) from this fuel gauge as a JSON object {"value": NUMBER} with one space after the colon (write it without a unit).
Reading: {"value": 0.875}
